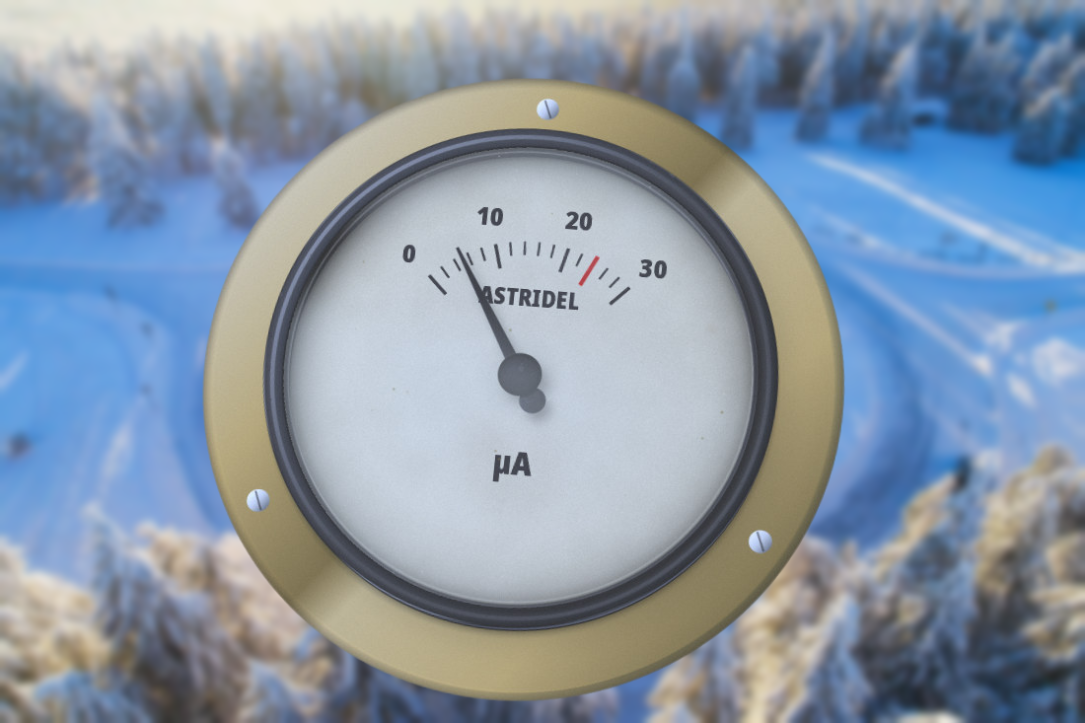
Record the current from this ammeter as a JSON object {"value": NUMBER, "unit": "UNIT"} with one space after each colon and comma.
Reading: {"value": 5, "unit": "µA"}
